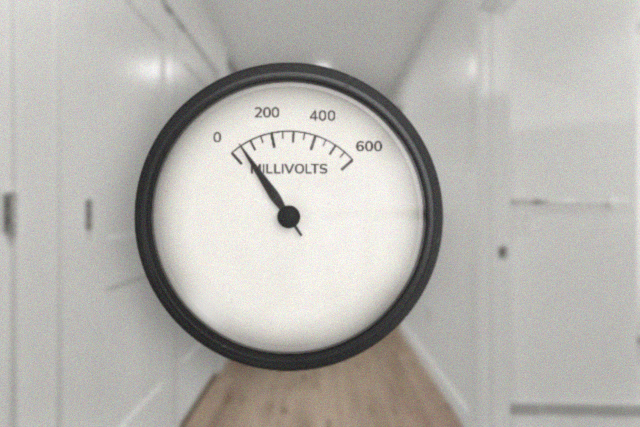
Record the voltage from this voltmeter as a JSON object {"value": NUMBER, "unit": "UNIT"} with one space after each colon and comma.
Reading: {"value": 50, "unit": "mV"}
